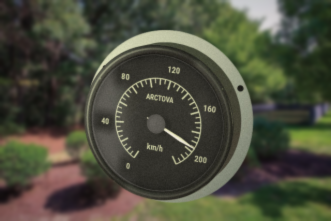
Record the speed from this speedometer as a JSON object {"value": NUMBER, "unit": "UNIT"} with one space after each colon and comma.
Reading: {"value": 195, "unit": "km/h"}
